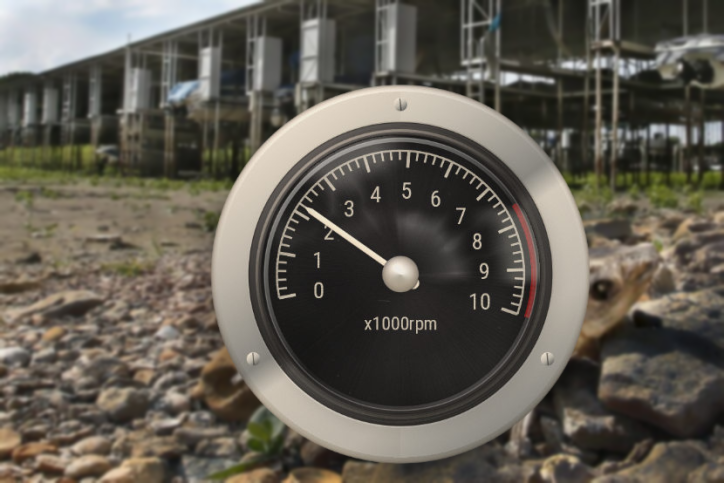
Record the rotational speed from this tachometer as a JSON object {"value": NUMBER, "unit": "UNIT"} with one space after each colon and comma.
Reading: {"value": 2200, "unit": "rpm"}
